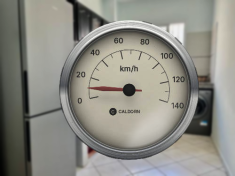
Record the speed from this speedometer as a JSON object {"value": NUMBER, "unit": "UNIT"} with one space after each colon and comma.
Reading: {"value": 10, "unit": "km/h"}
